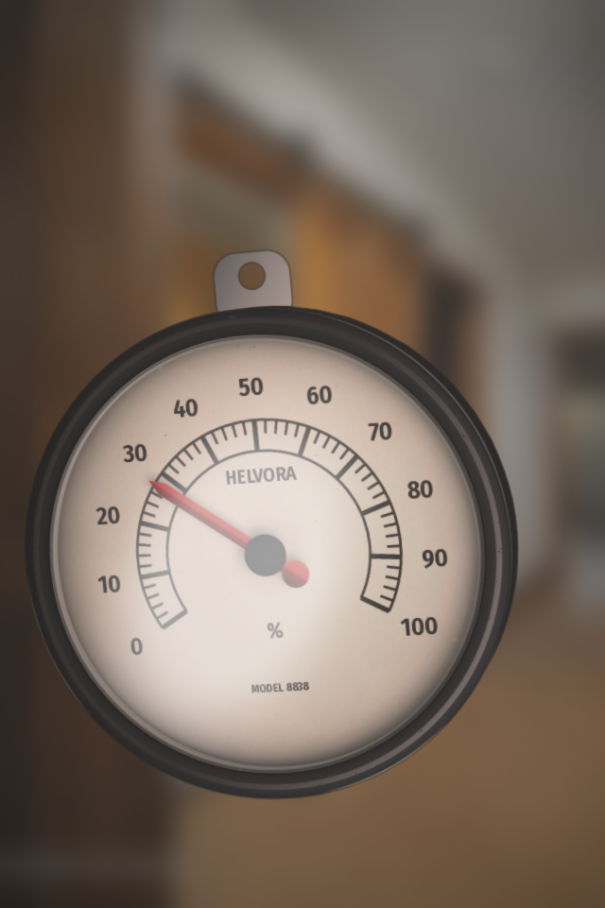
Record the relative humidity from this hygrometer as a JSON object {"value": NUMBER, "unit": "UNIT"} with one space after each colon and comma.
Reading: {"value": 28, "unit": "%"}
